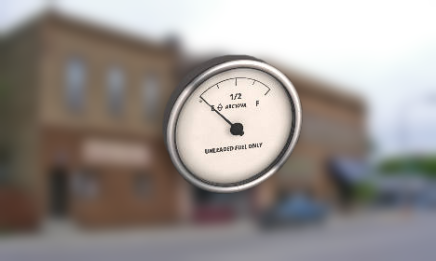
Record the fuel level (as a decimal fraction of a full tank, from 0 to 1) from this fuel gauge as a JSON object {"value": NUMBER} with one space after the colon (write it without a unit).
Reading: {"value": 0}
